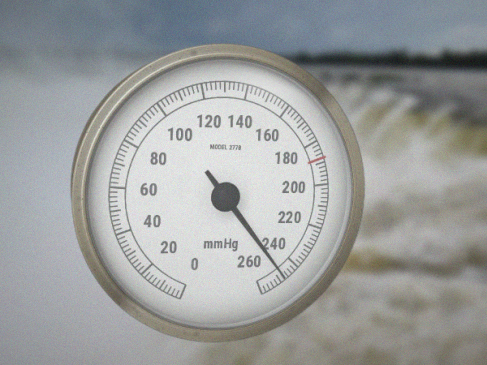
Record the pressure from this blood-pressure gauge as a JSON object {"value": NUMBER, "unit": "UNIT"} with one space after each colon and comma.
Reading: {"value": 248, "unit": "mmHg"}
